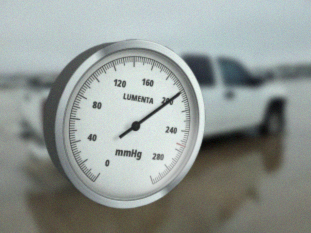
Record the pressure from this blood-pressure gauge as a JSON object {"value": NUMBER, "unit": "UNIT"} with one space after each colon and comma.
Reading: {"value": 200, "unit": "mmHg"}
